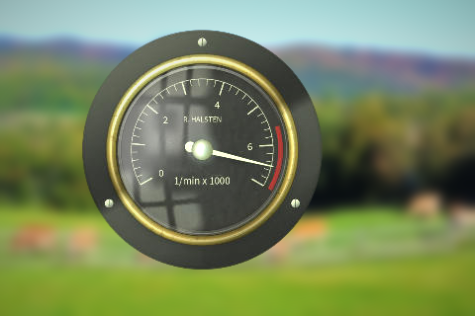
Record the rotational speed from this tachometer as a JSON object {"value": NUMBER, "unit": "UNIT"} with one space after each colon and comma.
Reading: {"value": 6500, "unit": "rpm"}
